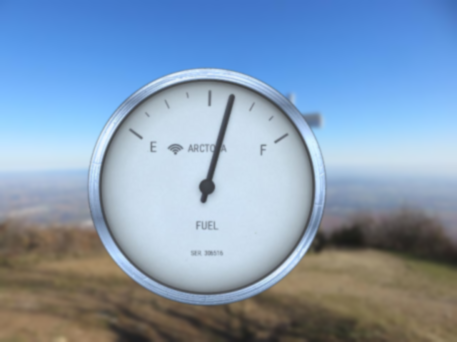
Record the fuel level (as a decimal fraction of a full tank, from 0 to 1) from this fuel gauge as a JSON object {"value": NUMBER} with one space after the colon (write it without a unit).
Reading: {"value": 0.625}
